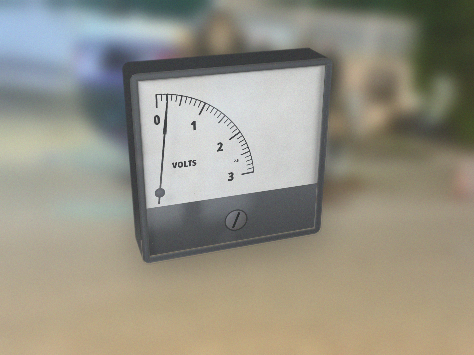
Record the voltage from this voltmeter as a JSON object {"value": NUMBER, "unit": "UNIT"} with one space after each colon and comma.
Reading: {"value": 0.2, "unit": "V"}
